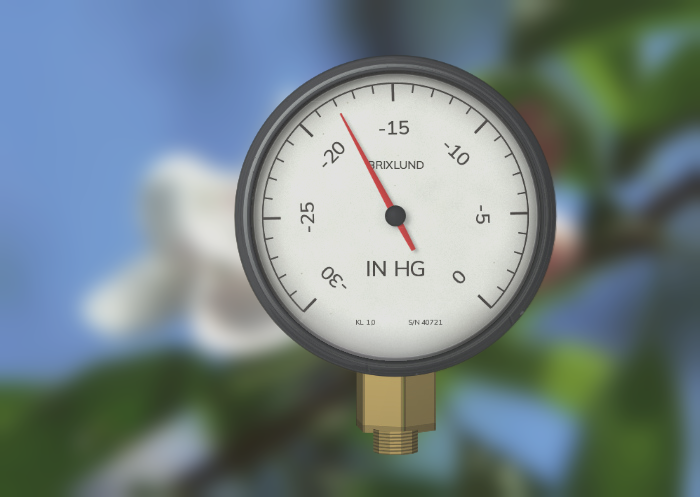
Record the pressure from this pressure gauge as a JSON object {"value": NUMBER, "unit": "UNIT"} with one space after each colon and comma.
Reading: {"value": -18, "unit": "inHg"}
